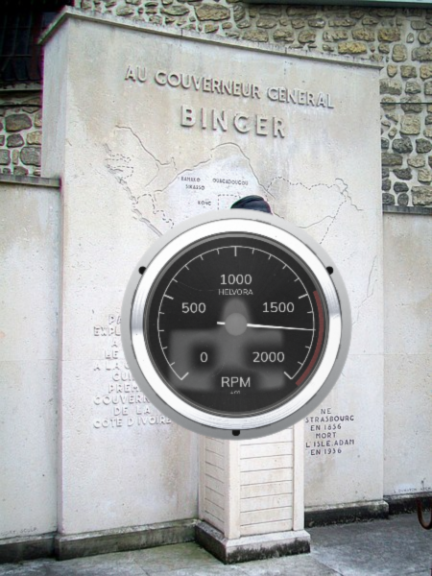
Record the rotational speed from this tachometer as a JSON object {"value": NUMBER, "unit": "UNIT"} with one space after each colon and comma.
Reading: {"value": 1700, "unit": "rpm"}
